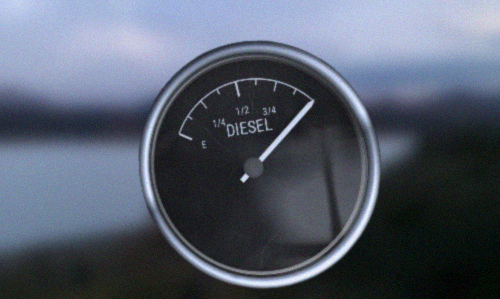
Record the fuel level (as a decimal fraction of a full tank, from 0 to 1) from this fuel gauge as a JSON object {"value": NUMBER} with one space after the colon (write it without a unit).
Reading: {"value": 1}
